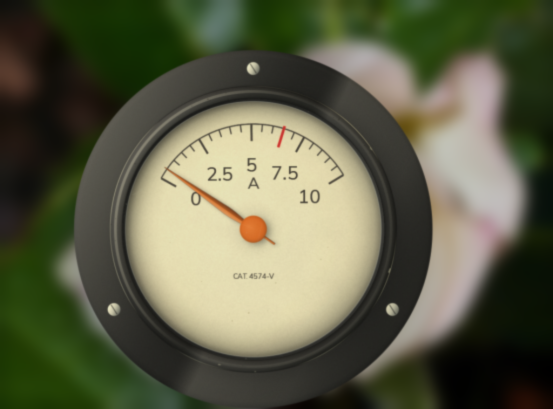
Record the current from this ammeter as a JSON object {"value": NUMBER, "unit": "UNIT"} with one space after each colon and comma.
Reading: {"value": 0.5, "unit": "A"}
